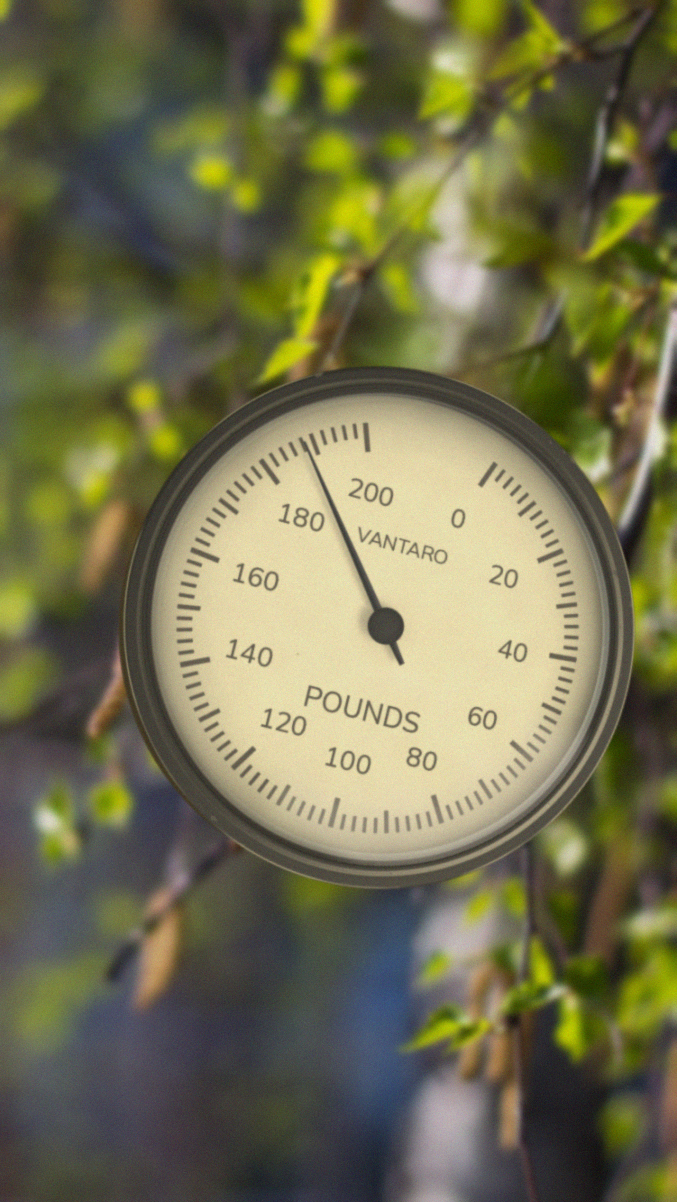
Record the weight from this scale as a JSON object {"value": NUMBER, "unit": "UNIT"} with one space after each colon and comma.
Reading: {"value": 188, "unit": "lb"}
